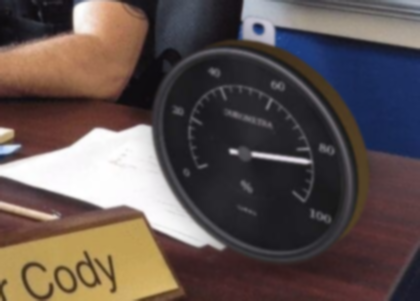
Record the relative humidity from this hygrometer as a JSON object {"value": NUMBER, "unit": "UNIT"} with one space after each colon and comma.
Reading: {"value": 84, "unit": "%"}
